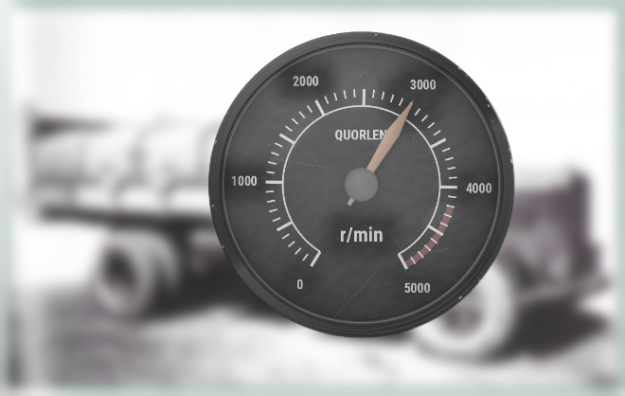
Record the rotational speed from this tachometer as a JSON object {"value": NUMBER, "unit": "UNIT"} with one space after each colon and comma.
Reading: {"value": 3000, "unit": "rpm"}
